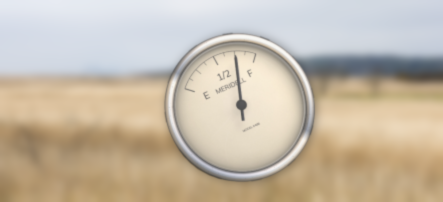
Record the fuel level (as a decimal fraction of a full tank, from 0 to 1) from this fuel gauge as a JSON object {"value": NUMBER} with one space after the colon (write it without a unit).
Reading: {"value": 0.75}
